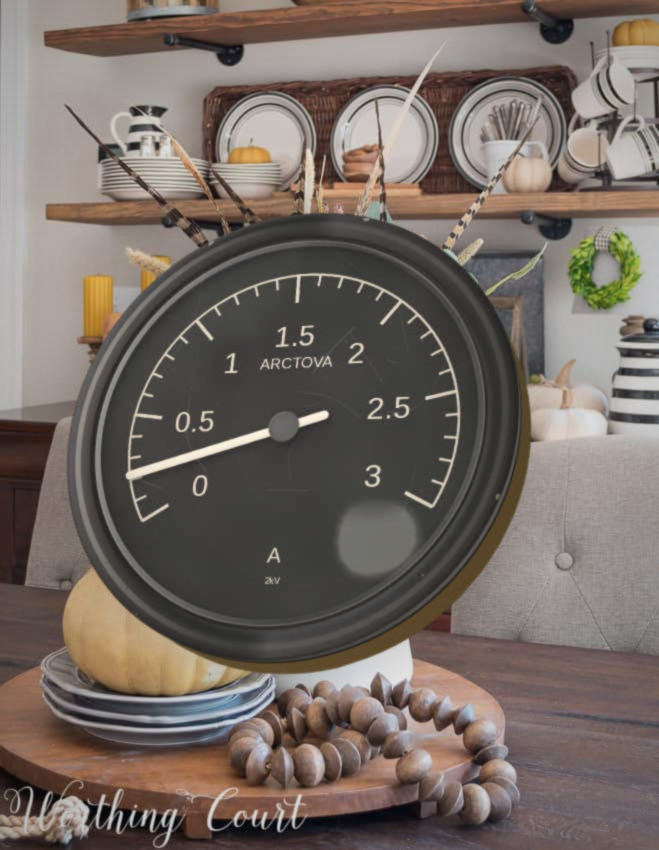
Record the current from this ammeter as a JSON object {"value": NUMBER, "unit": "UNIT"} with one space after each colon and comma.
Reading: {"value": 0.2, "unit": "A"}
